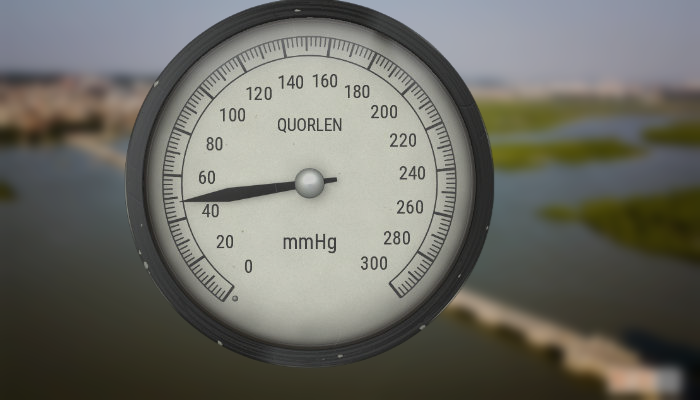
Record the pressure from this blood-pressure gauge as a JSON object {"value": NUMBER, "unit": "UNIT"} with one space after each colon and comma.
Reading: {"value": 48, "unit": "mmHg"}
